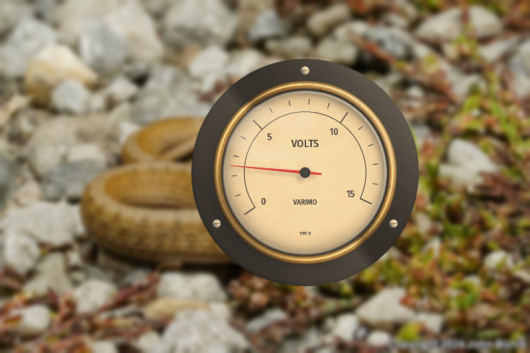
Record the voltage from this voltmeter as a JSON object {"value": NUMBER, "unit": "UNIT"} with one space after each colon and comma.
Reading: {"value": 2.5, "unit": "V"}
